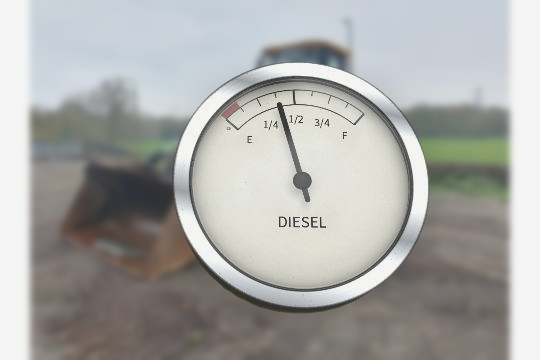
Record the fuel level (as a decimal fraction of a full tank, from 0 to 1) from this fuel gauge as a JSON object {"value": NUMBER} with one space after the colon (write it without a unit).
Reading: {"value": 0.375}
